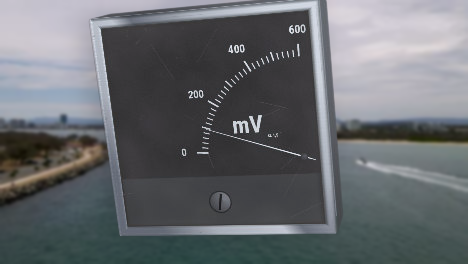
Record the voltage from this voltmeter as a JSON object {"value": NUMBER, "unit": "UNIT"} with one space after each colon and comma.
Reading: {"value": 100, "unit": "mV"}
